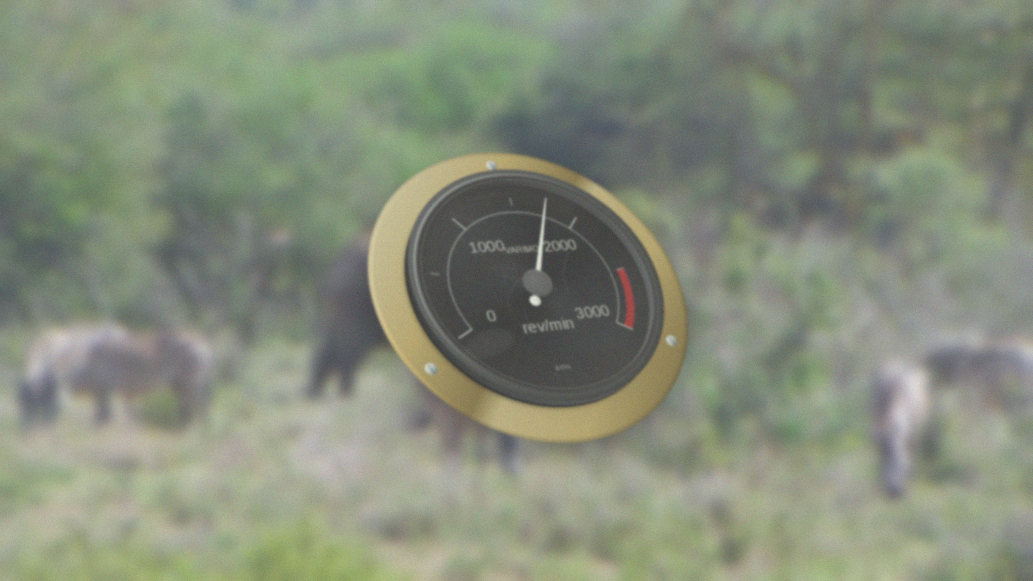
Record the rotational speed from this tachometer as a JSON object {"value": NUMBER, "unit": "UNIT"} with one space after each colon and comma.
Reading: {"value": 1750, "unit": "rpm"}
